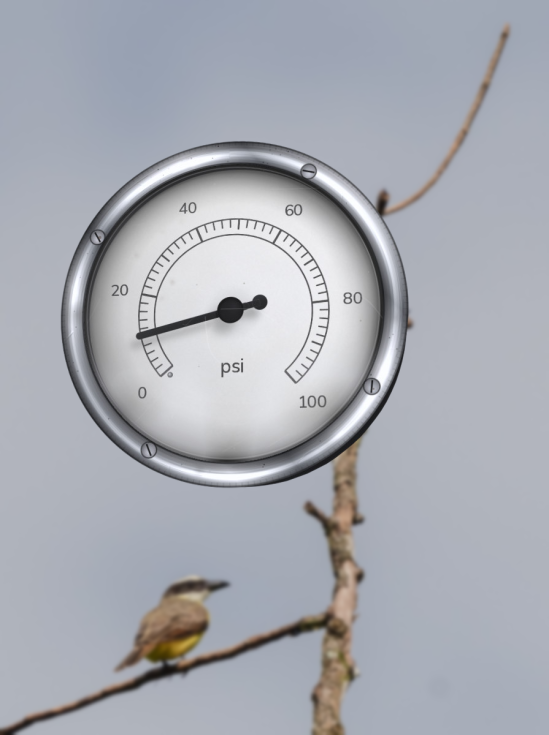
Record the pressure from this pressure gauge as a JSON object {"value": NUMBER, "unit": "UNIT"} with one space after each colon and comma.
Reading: {"value": 10, "unit": "psi"}
